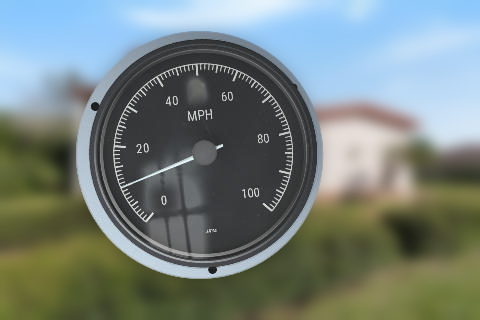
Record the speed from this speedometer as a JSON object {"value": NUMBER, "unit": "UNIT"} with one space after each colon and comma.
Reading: {"value": 10, "unit": "mph"}
